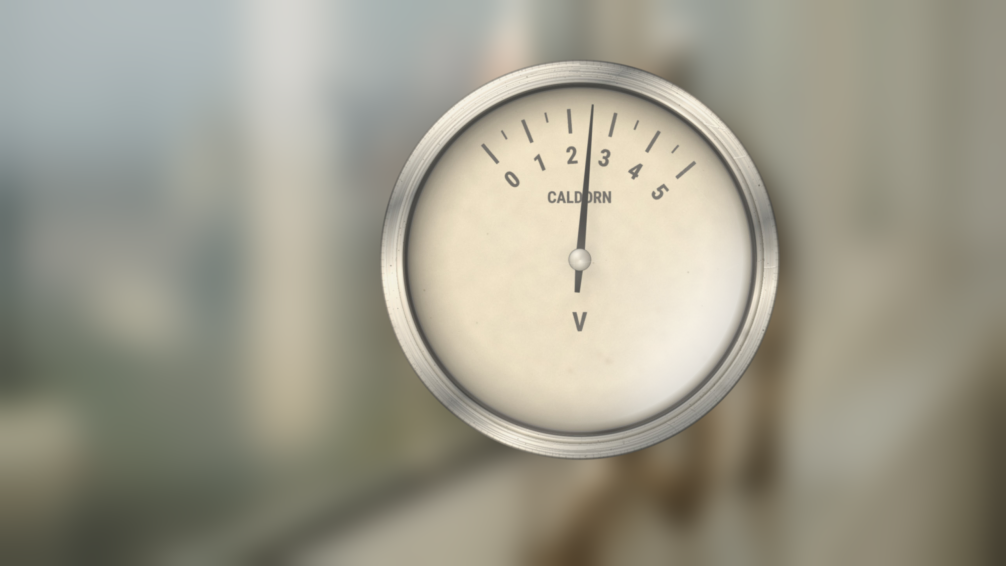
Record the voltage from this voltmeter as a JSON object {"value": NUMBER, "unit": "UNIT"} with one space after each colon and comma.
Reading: {"value": 2.5, "unit": "V"}
